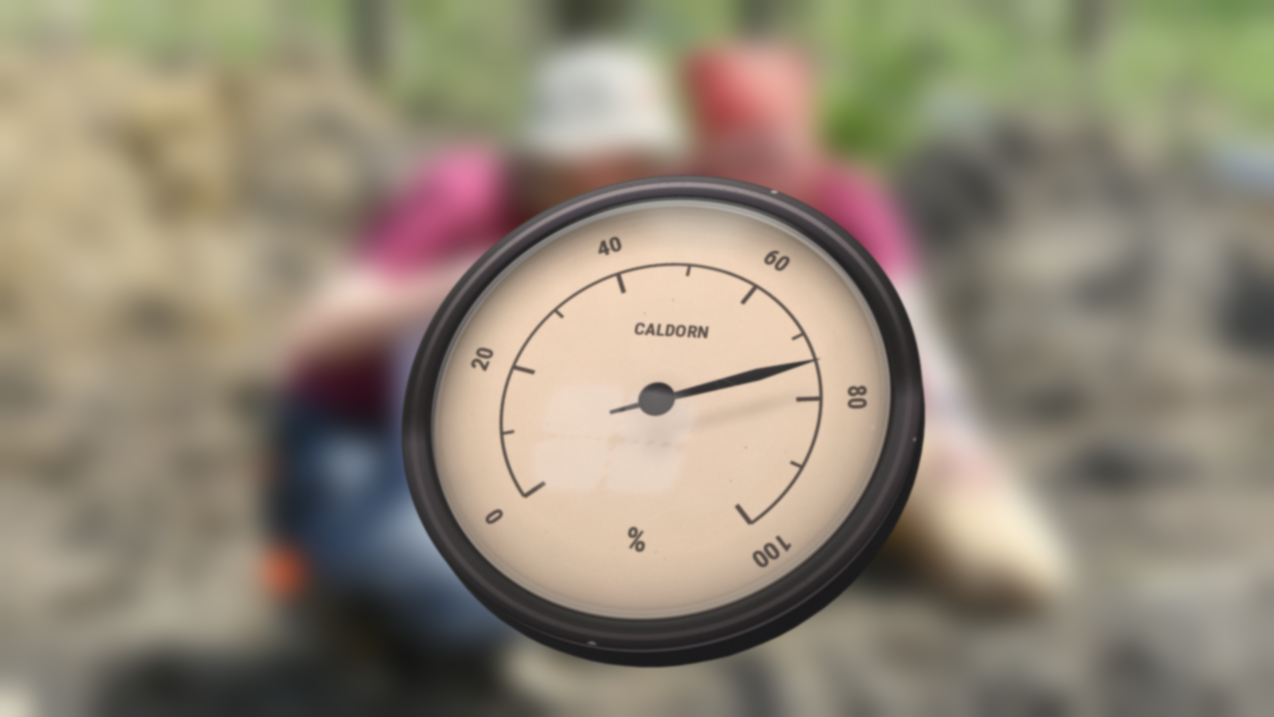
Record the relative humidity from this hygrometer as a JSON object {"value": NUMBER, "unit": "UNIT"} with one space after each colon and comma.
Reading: {"value": 75, "unit": "%"}
